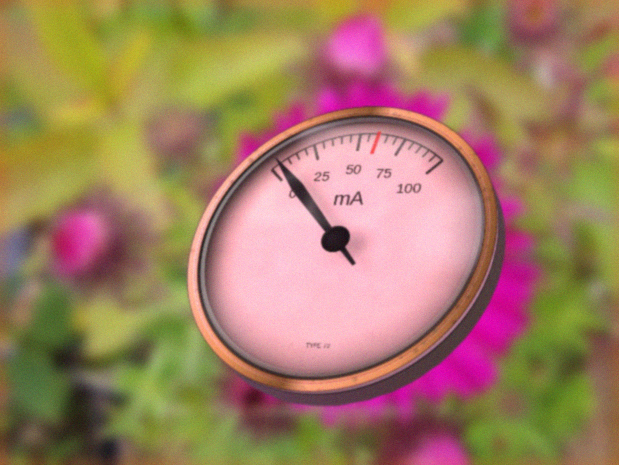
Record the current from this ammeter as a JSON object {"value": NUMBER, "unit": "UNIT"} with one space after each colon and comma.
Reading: {"value": 5, "unit": "mA"}
